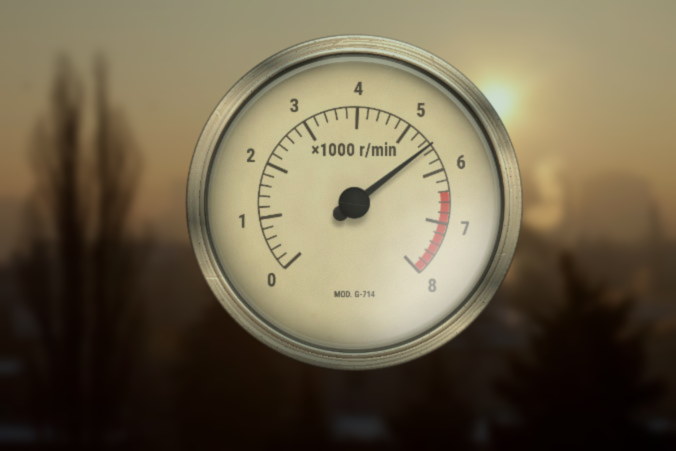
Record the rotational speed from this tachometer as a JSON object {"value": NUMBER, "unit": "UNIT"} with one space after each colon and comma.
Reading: {"value": 5500, "unit": "rpm"}
